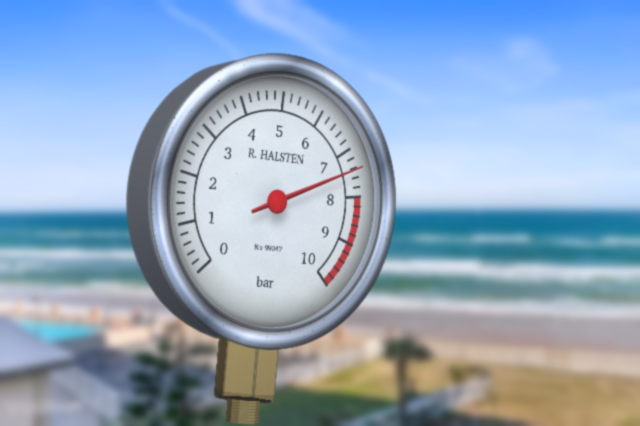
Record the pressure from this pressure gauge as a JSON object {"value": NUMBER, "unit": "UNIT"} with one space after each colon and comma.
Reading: {"value": 7.4, "unit": "bar"}
